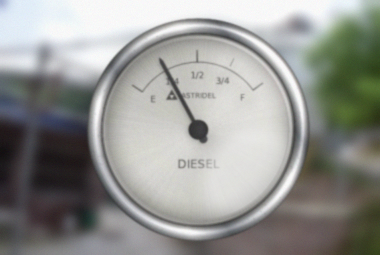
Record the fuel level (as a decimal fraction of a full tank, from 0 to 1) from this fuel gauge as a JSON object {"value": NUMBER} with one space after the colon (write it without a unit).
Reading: {"value": 0.25}
